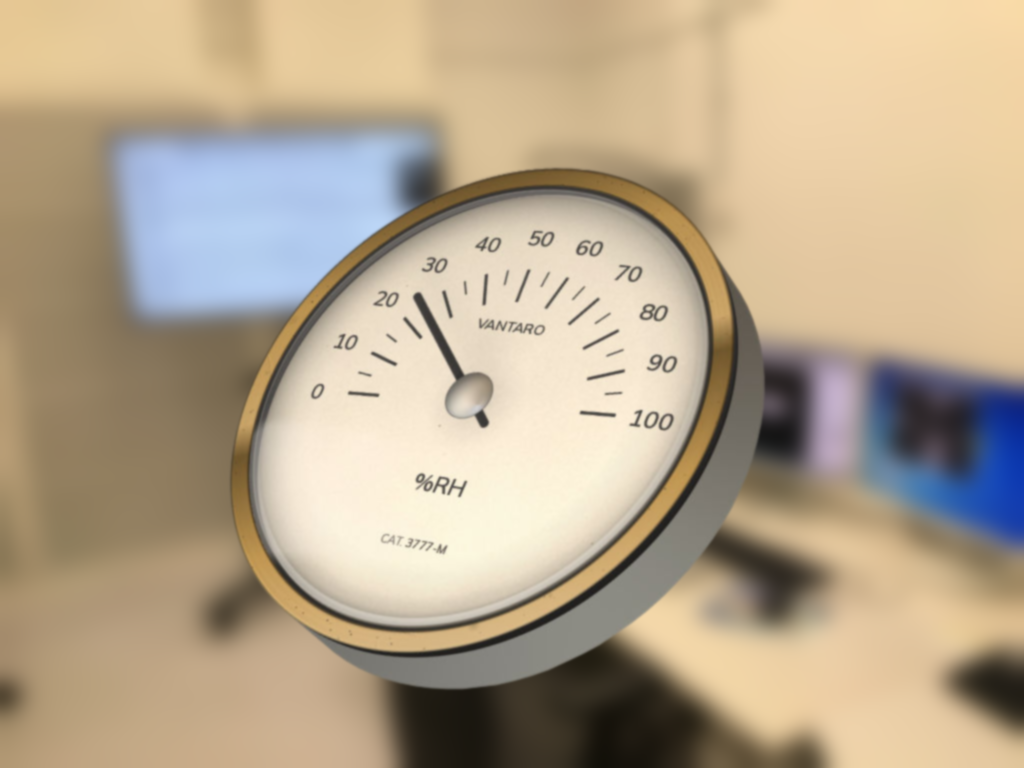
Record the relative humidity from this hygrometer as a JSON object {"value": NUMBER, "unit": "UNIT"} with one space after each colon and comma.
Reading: {"value": 25, "unit": "%"}
